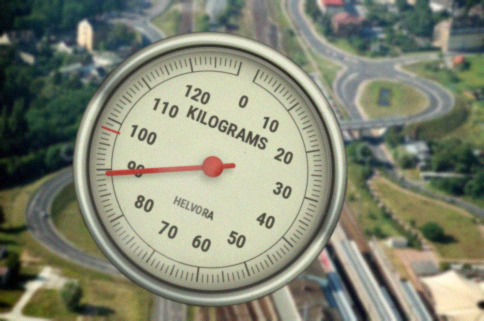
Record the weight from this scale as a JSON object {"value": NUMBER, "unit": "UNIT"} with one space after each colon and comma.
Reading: {"value": 89, "unit": "kg"}
